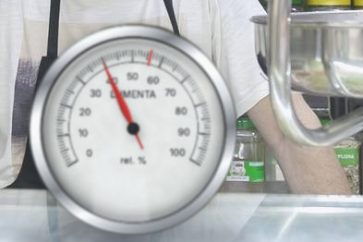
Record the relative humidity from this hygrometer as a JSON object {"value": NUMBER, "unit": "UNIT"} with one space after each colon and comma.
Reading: {"value": 40, "unit": "%"}
